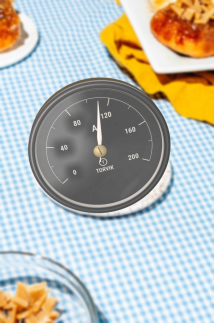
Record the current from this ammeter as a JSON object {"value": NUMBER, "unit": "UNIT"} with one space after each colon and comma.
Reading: {"value": 110, "unit": "A"}
